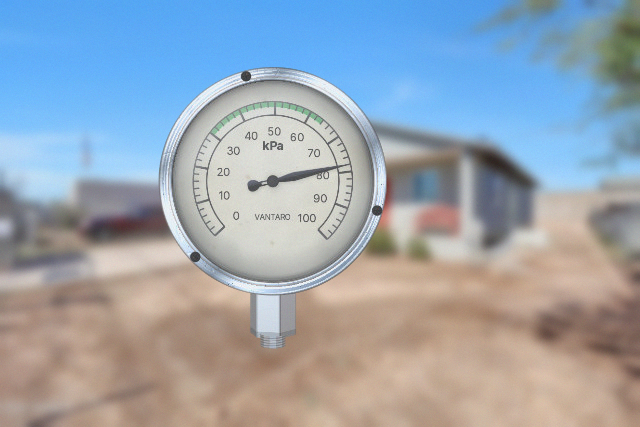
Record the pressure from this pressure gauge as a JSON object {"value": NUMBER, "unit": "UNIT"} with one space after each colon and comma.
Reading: {"value": 78, "unit": "kPa"}
